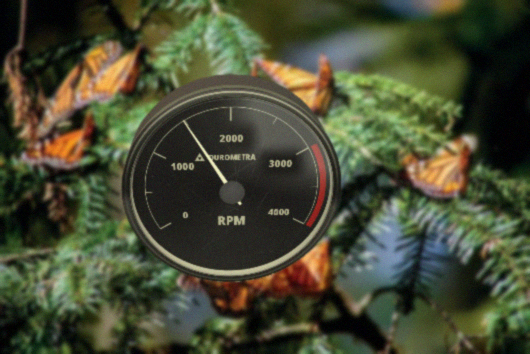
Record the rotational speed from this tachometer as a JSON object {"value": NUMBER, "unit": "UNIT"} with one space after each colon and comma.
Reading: {"value": 1500, "unit": "rpm"}
